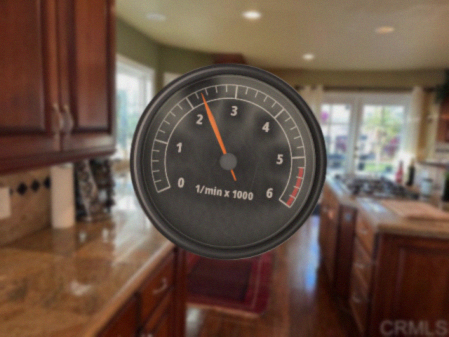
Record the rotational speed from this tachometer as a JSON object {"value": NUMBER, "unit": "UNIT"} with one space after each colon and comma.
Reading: {"value": 2300, "unit": "rpm"}
